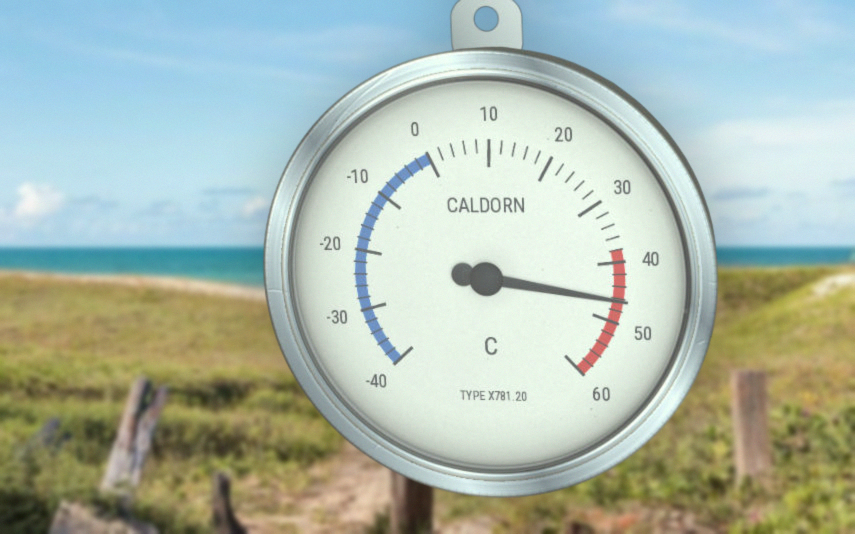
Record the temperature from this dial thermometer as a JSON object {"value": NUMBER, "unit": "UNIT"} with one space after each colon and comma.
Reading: {"value": 46, "unit": "°C"}
